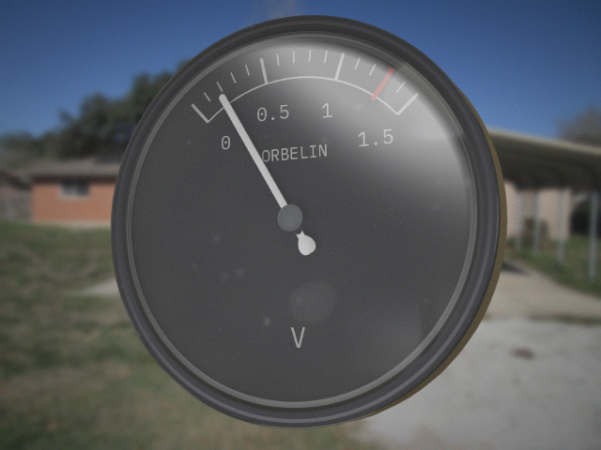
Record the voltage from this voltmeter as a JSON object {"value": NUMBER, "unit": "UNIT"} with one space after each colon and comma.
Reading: {"value": 0.2, "unit": "V"}
